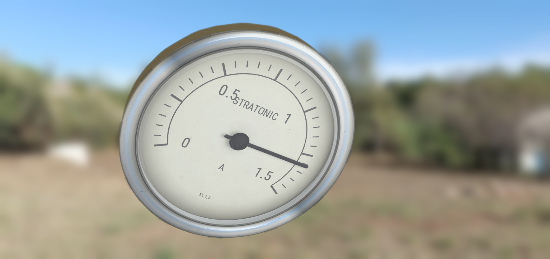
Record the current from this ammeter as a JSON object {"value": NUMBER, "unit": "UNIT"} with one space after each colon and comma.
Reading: {"value": 1.3, "unit": "A"}
